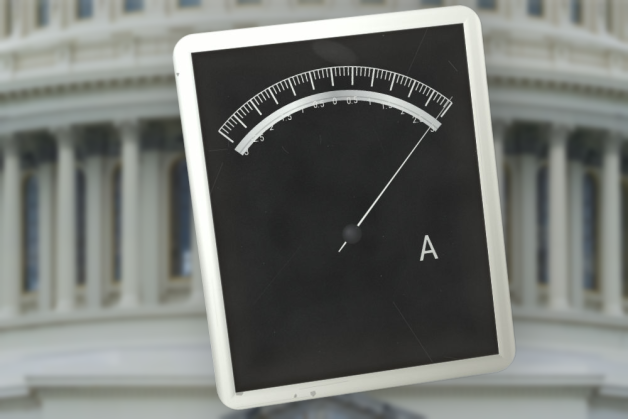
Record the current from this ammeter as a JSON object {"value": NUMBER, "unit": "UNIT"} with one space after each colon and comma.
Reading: {"value": 2.9, "unit": "A"}
